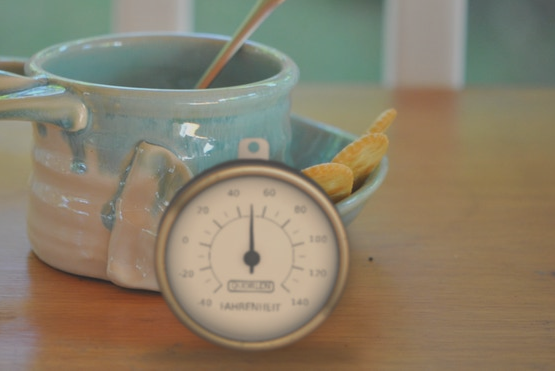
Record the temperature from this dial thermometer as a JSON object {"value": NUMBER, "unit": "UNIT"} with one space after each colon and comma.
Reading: {"value": 50, "unit": "°F"}
